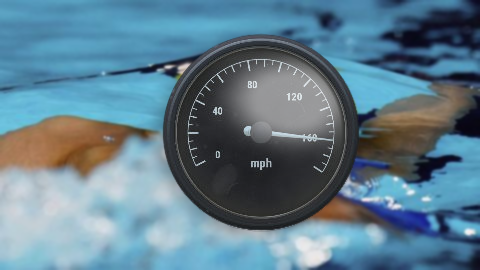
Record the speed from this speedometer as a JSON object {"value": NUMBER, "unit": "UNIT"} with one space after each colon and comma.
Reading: {"value": 160, "unit": "mph"}
